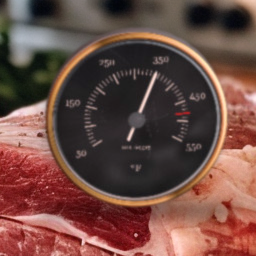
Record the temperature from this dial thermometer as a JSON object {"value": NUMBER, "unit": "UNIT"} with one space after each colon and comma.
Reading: {"value": 350, "unit": "°F"}
